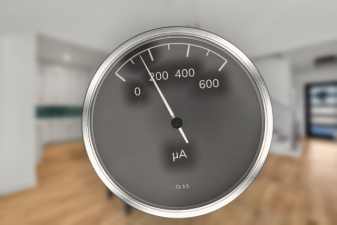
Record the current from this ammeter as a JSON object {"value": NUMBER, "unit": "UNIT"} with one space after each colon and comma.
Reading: {"value": 150, "unit": "µA"}
